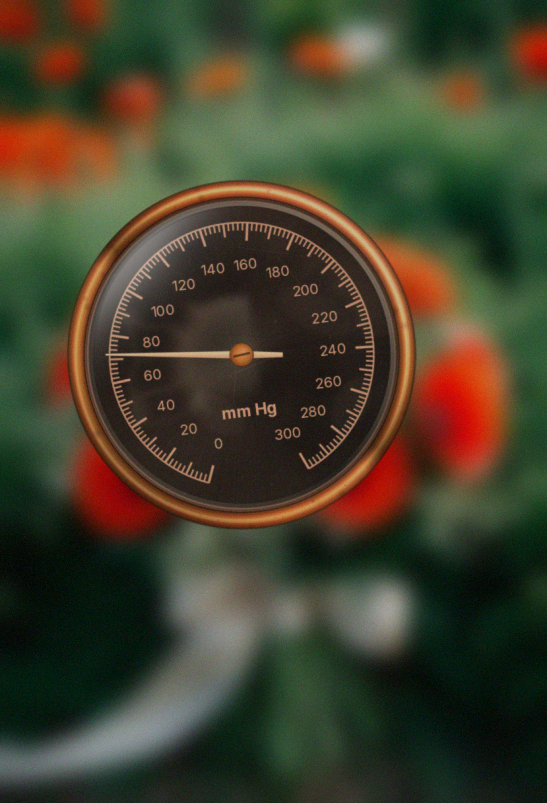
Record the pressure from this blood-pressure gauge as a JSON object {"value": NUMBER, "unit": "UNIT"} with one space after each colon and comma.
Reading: {"value": 72, "unit": "mmHg"}
